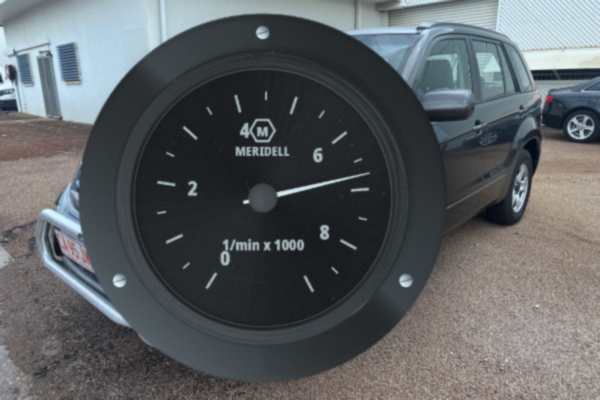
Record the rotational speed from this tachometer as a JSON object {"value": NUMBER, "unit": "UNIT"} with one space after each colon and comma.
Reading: {"value": 6750, "unit": "rpm"}
